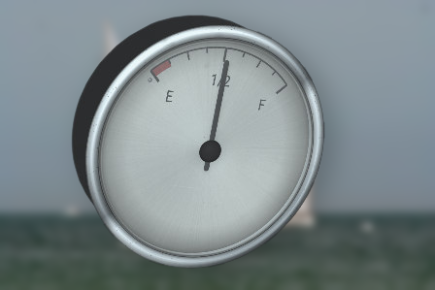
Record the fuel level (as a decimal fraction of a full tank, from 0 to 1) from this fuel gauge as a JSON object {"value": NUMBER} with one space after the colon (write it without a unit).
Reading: {"value": 0.5}
